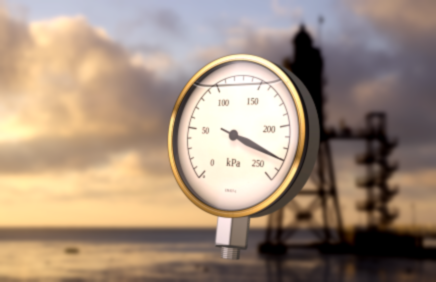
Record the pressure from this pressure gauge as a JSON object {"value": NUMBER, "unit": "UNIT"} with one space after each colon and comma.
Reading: {"value": 230, "unit": "kPa"}
